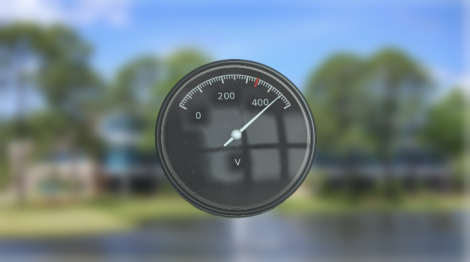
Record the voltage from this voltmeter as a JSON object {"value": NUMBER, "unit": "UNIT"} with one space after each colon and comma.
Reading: {"value": 450, "unit": "V"}
